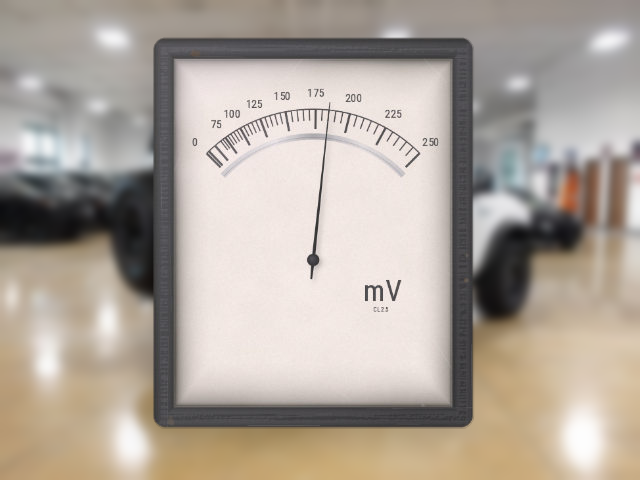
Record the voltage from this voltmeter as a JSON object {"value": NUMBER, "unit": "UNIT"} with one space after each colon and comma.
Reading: {"value": 185, "unit": "mV"}
